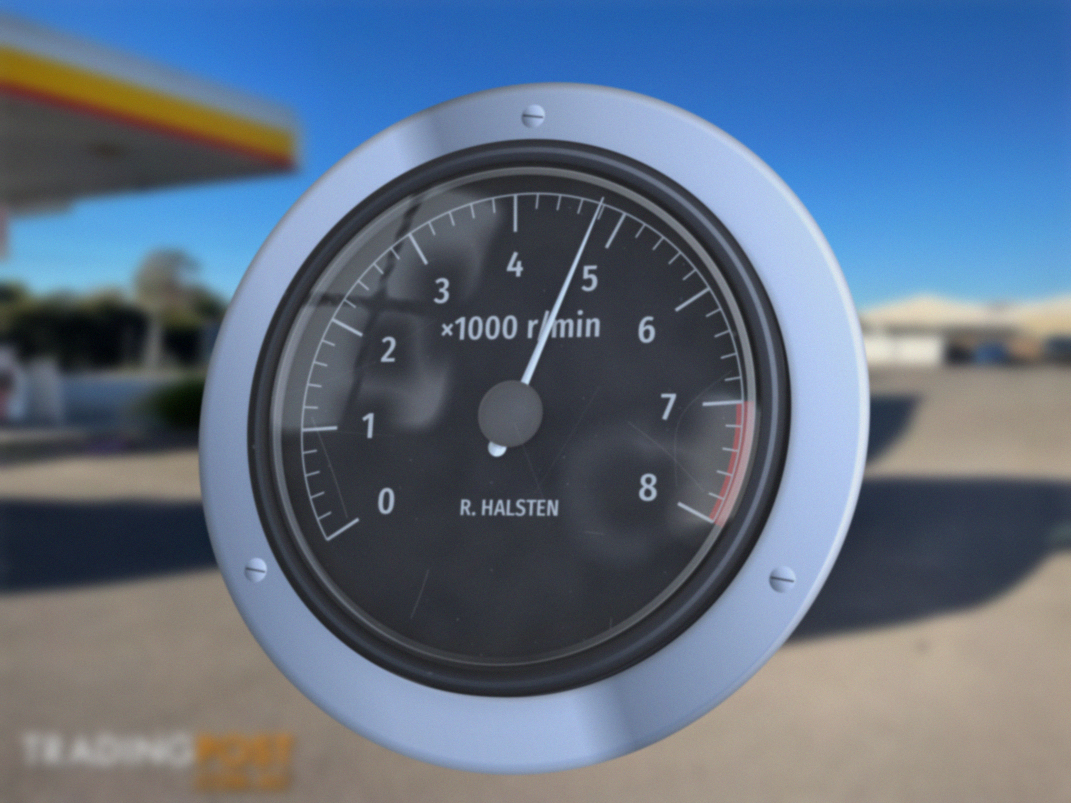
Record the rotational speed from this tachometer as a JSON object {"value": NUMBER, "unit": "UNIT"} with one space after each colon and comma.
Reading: {"value": 4800, "unit": "rpm"}
